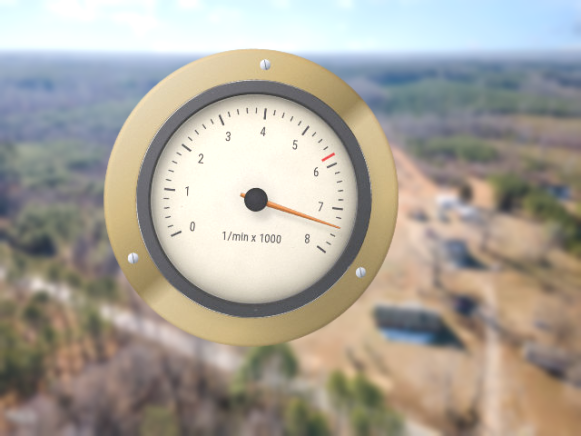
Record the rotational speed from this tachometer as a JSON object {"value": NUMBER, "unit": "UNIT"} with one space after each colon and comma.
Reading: {"value": 7400, "unit": "rpm"}
